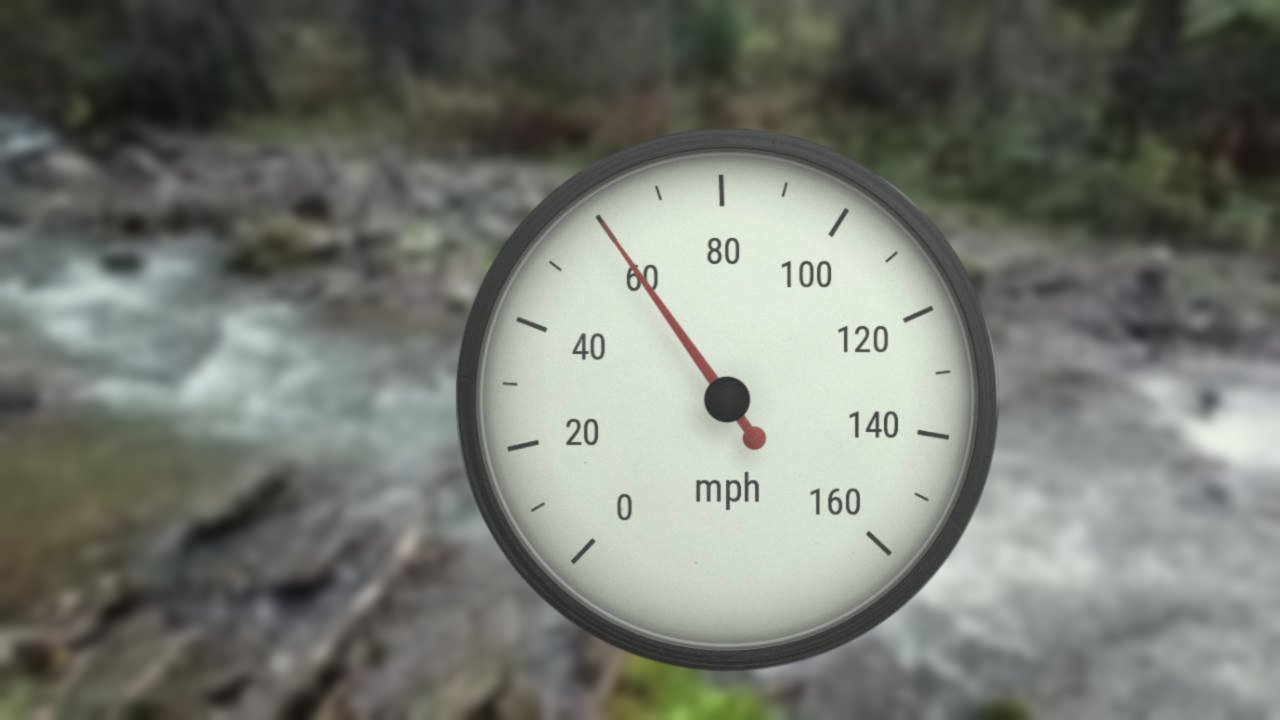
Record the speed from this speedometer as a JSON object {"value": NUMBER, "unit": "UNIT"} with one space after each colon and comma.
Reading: {"value": 60, "unit": "mph"}
